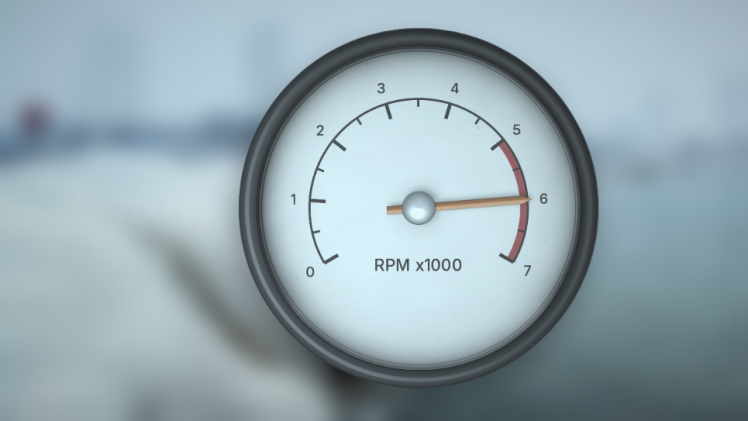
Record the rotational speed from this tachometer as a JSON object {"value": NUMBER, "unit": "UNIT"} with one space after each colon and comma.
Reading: {"value": 6000, "unit": "rpm"}
